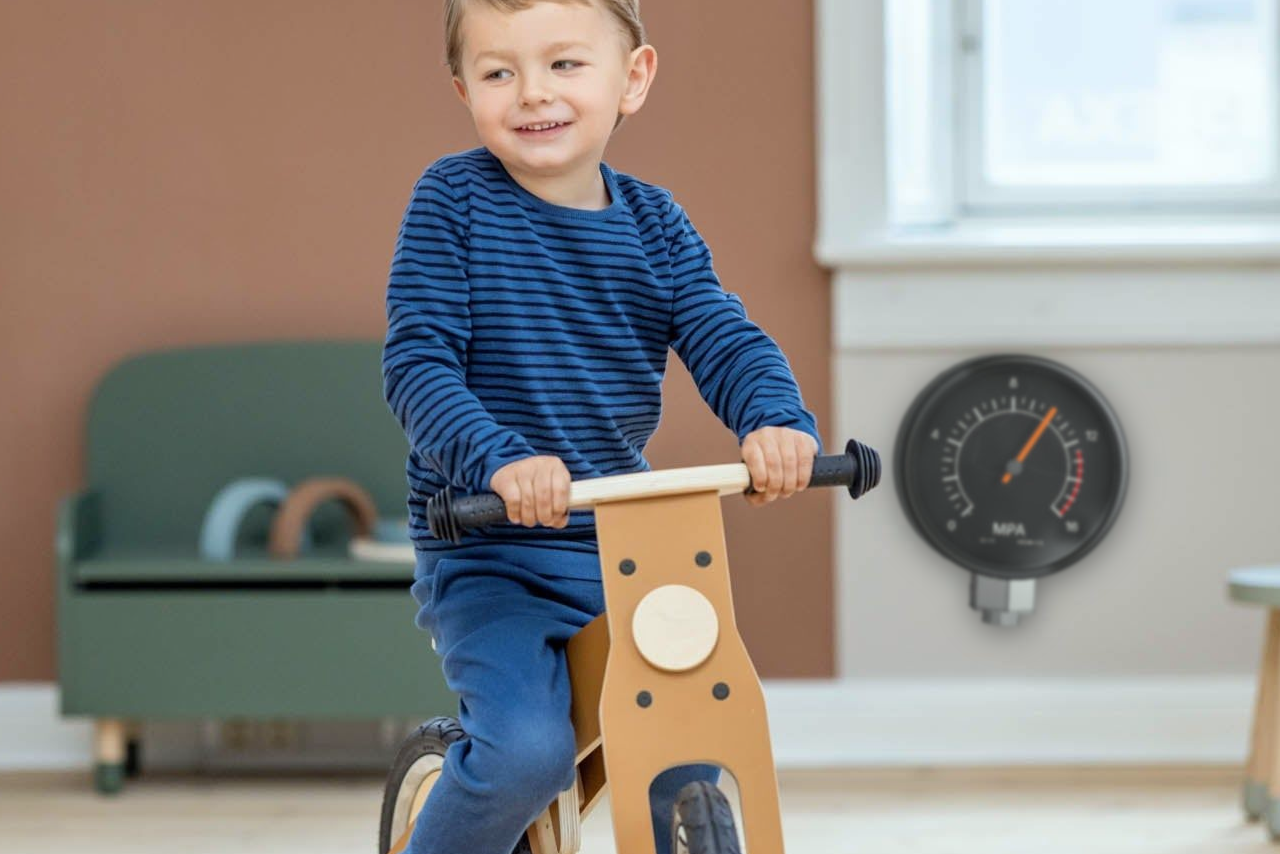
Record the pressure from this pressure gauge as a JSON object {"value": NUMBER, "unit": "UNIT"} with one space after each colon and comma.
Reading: {"value": 10, "unit": "MPa"}
